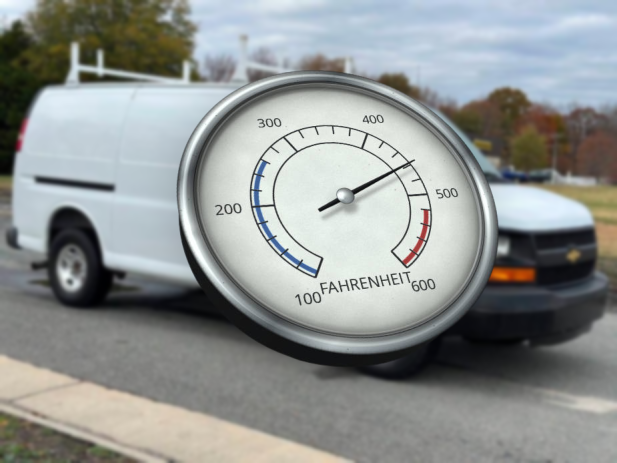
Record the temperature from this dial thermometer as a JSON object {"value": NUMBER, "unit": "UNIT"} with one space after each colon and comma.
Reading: {"value": 460, "unit": "°F"}
